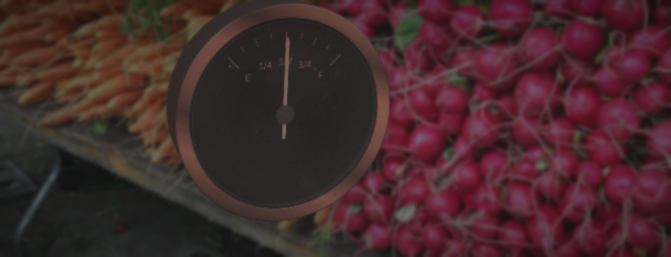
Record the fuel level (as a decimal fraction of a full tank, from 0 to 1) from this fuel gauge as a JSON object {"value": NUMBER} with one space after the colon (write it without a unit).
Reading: {"value": 0.5}
